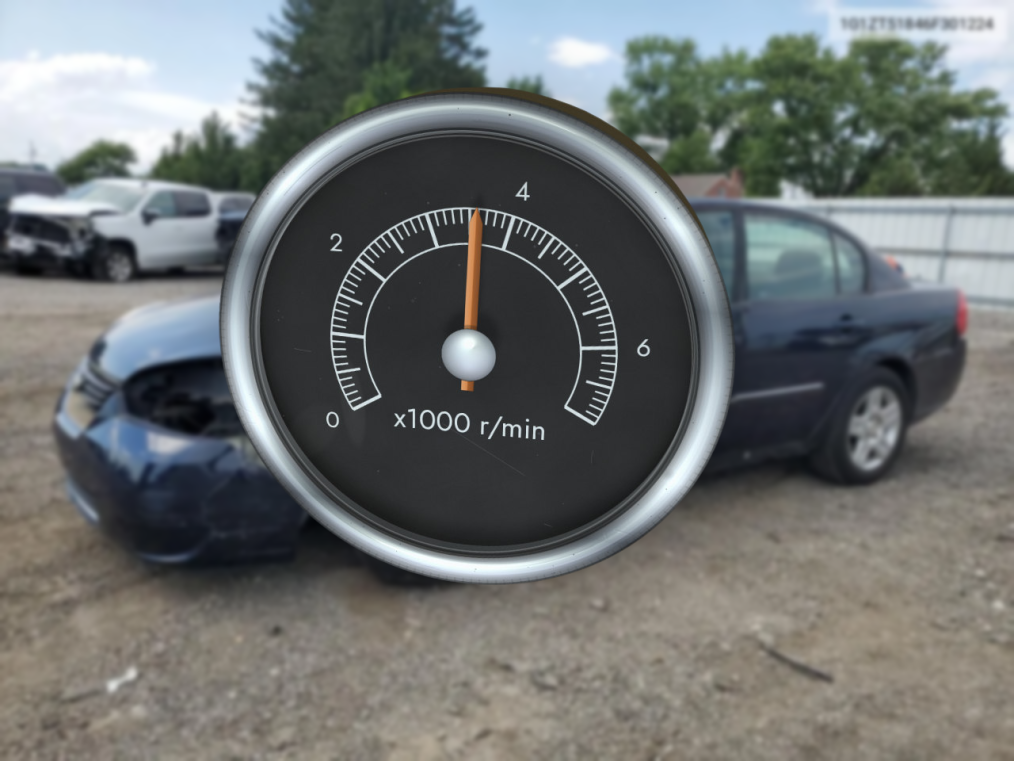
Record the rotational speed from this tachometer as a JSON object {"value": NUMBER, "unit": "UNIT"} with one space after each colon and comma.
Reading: {"value": 3600, "unit": "rpm"}
